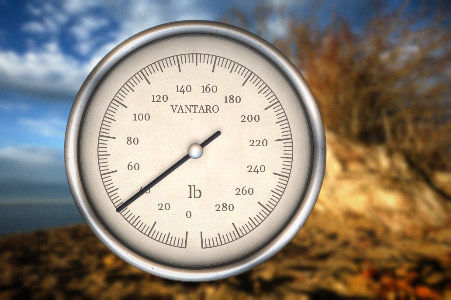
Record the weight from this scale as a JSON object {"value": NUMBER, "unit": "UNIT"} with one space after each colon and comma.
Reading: {"value": 40, "unit": "lb"}
